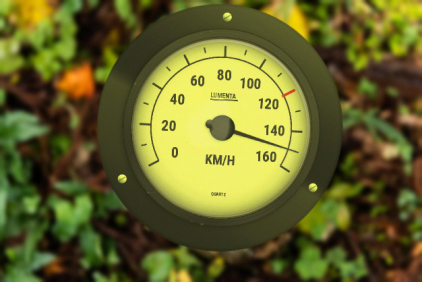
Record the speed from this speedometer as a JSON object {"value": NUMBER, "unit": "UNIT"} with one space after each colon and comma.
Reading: {"value": 150, "unit": "km/h"}
